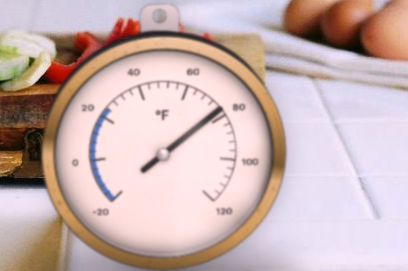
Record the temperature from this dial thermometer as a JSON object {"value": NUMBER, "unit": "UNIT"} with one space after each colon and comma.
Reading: {"value": 76, "unit": "°F"}
